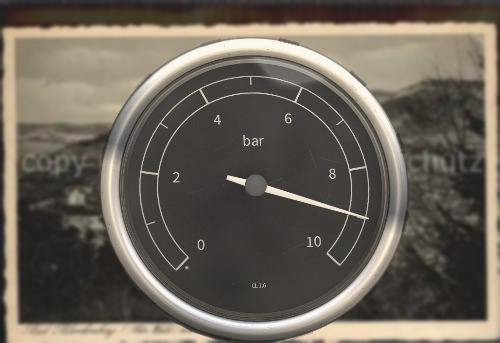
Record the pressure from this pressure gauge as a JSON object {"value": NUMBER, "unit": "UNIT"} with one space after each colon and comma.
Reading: {"value": 9, "unit": "bar"}
